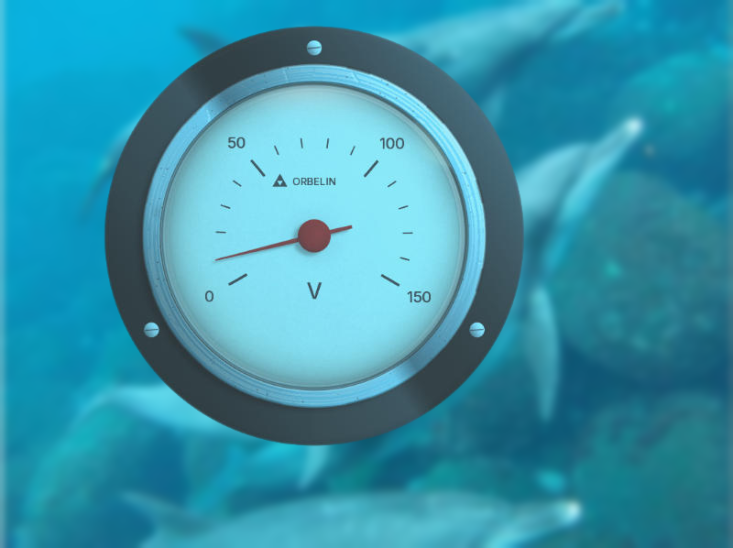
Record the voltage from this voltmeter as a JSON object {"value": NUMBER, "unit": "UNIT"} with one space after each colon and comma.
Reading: {"value": 10, "unit": "V"}
